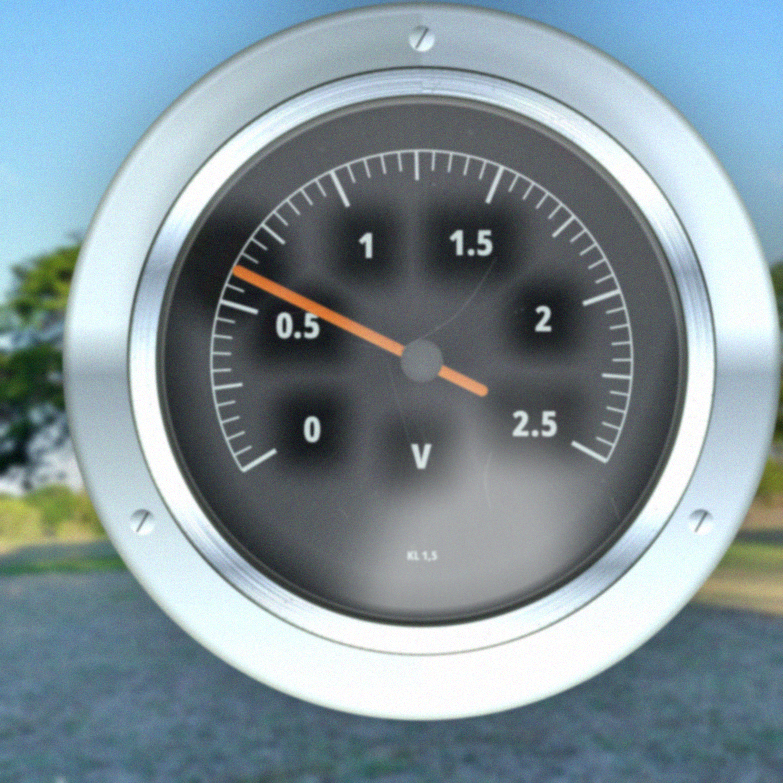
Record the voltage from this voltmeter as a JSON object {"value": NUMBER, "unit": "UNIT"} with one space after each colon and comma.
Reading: {"value": 0.6, "unit": "V"}
